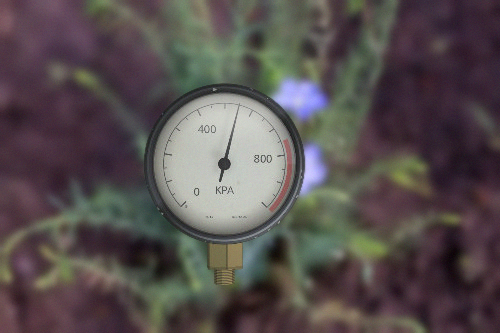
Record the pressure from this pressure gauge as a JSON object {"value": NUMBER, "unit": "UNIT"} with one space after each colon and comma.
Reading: {"value": 550, "unit": "kPa"}
